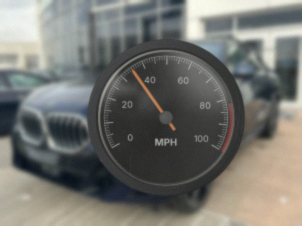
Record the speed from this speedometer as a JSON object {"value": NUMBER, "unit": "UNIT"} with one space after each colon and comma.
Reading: {"value": 35, "unit": "mph"}
